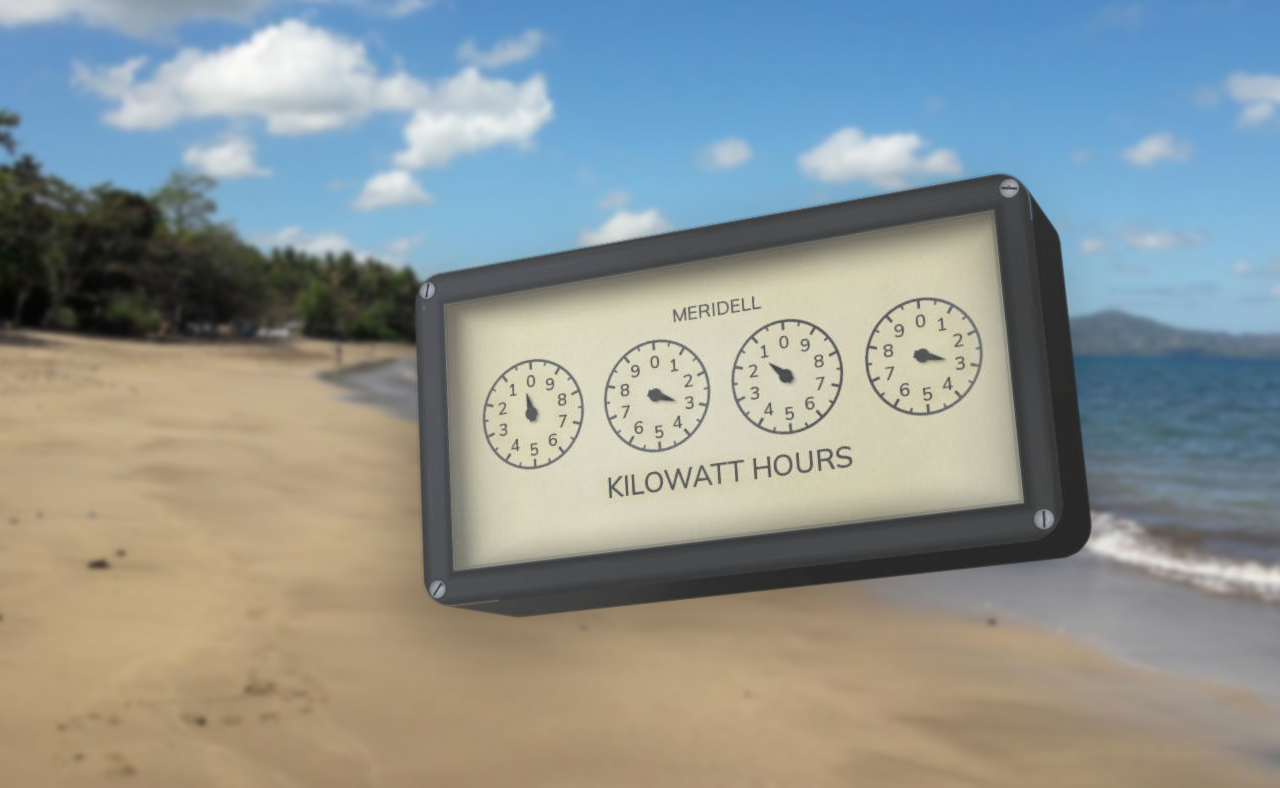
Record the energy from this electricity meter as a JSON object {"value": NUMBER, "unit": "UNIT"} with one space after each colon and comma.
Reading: {"value": 313, "unit": "kWh"}
